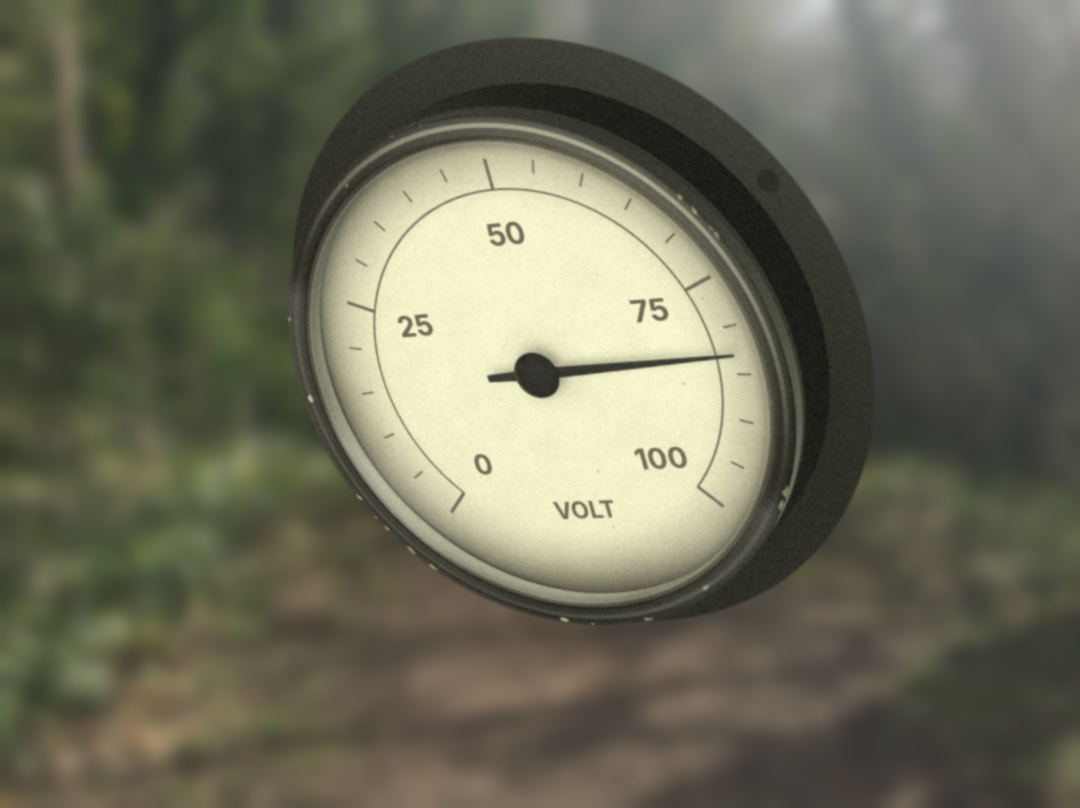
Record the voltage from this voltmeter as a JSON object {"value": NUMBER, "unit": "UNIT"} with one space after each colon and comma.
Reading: {"value": 82.5, "unit": "V"}
